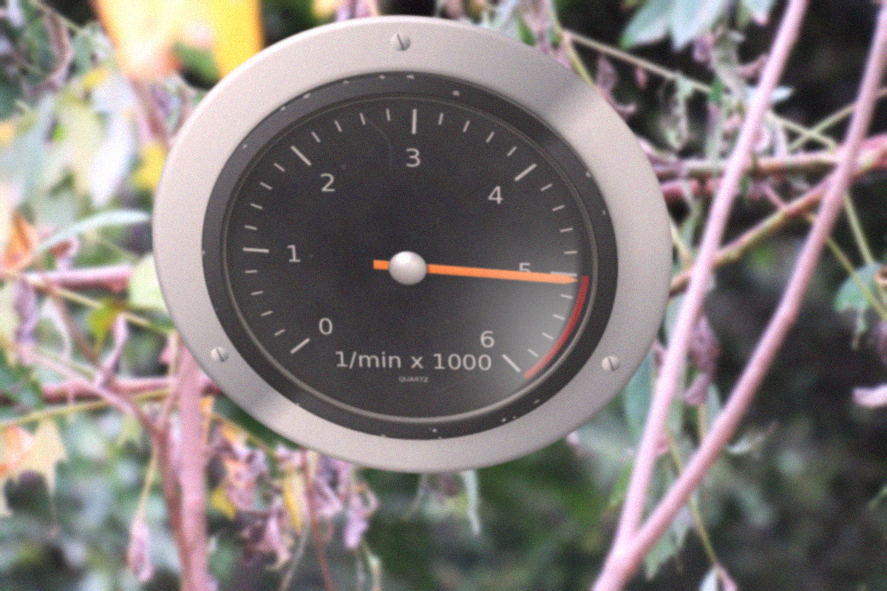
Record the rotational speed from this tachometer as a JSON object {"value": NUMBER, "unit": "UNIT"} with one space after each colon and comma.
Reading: {"value": 5000, "unit": "rpm"}
